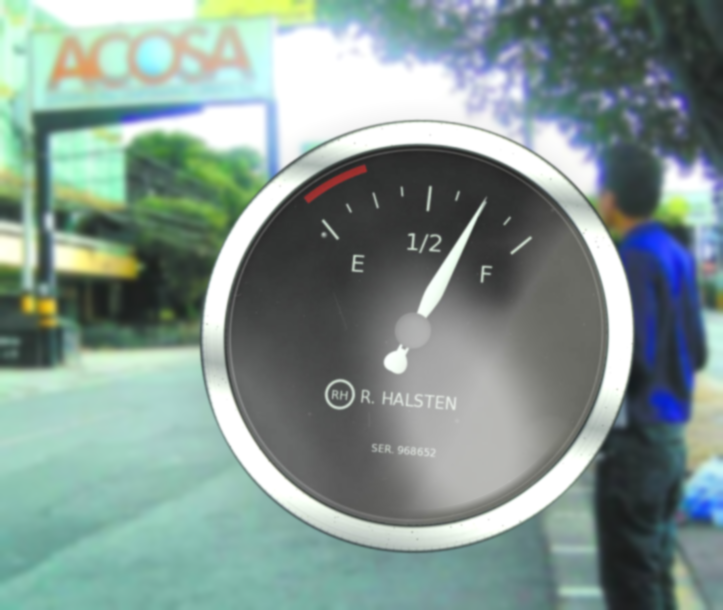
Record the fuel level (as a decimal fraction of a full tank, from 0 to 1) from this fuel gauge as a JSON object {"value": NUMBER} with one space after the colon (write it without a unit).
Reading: {"value": 0.75}
